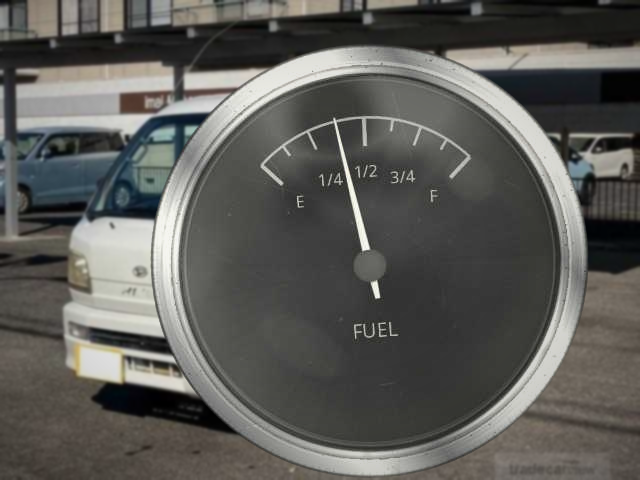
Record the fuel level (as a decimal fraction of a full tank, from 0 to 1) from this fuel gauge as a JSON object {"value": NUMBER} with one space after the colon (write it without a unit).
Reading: {"value": 0.375}
